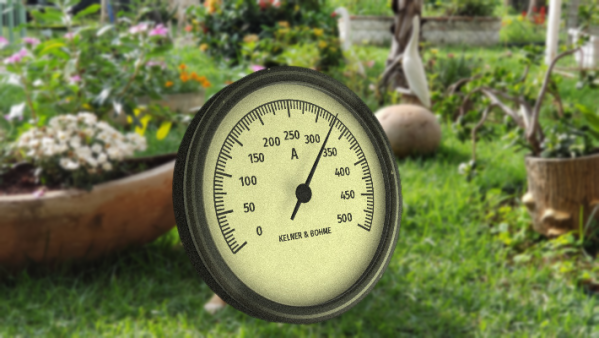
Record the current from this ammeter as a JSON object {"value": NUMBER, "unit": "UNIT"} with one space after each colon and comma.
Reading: {"value": 325, "unit": "A"}
